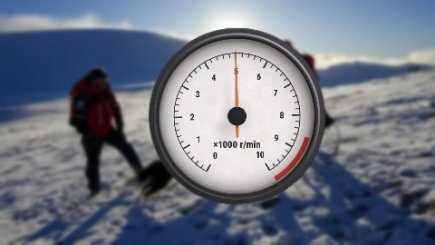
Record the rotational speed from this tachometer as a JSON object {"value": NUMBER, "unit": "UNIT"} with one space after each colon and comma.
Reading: {"value": 5000, "unit": "rpm"}
